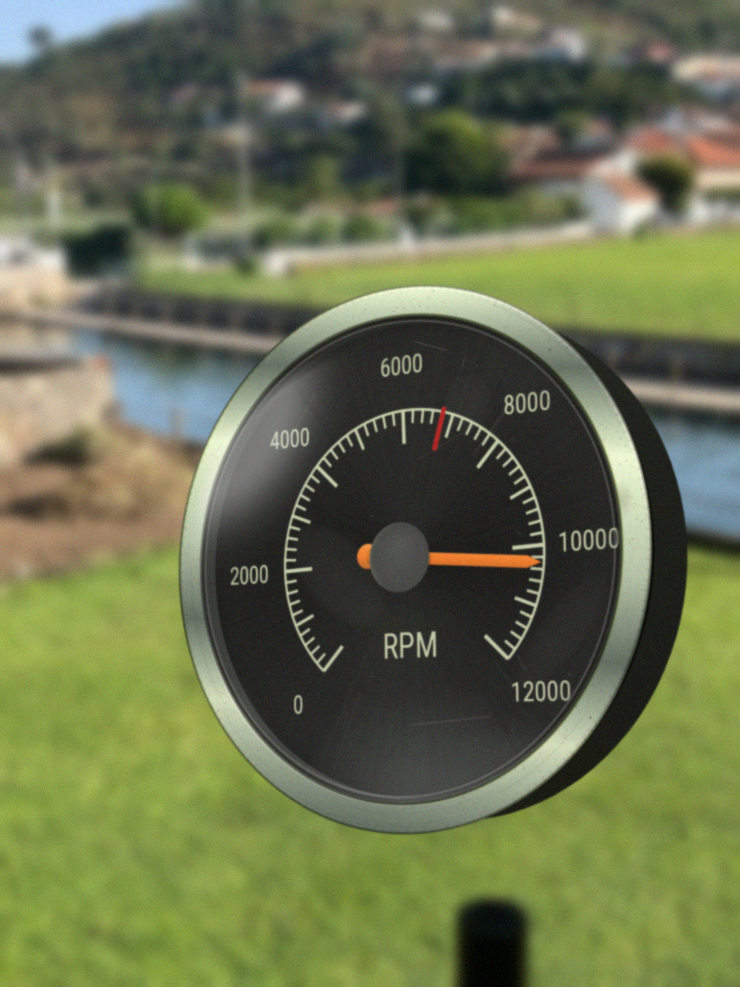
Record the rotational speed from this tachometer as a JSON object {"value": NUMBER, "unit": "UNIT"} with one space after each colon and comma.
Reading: {"value": 10300, "unit": "rpm"}
